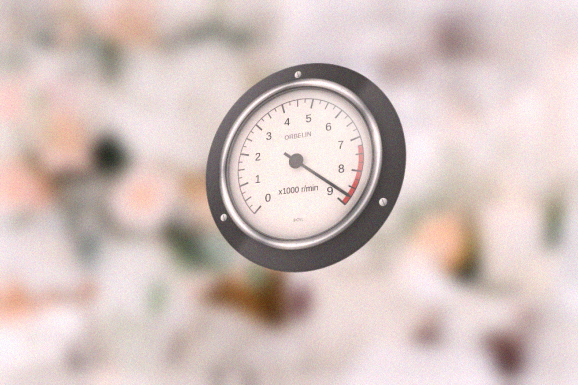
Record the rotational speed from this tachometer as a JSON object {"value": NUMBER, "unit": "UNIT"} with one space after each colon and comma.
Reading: {"value": 8750, "unit": "rpm"}
